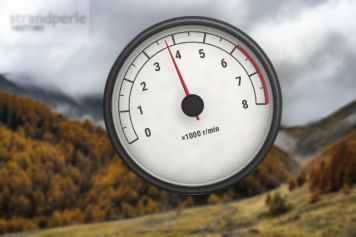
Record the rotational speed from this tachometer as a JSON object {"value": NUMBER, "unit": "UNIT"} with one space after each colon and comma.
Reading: {"value": 3750, "unit": "rpm"}
